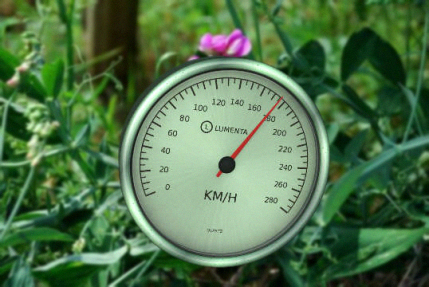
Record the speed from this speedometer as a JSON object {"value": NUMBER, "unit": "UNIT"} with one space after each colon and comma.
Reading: {"value": 175, "unit": "km/h"}
